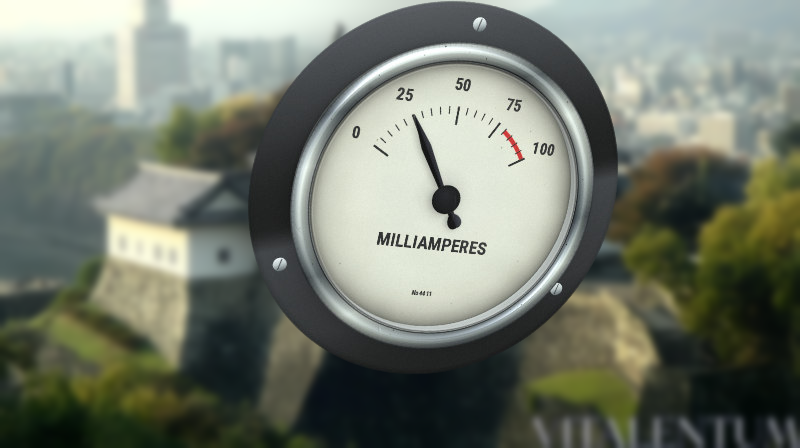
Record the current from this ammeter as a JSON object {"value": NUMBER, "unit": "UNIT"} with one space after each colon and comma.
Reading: {"value": 25, "unit": "mA"}
